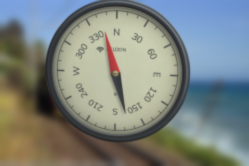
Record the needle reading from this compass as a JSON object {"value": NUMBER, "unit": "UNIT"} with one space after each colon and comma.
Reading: {"value": 345, "unit": "°"}
